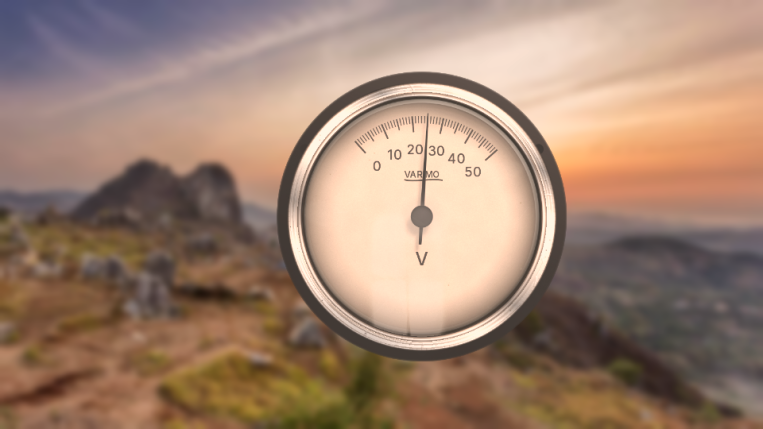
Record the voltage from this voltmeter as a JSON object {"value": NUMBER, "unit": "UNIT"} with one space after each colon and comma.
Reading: {"value": 25, "unit": "V"}
